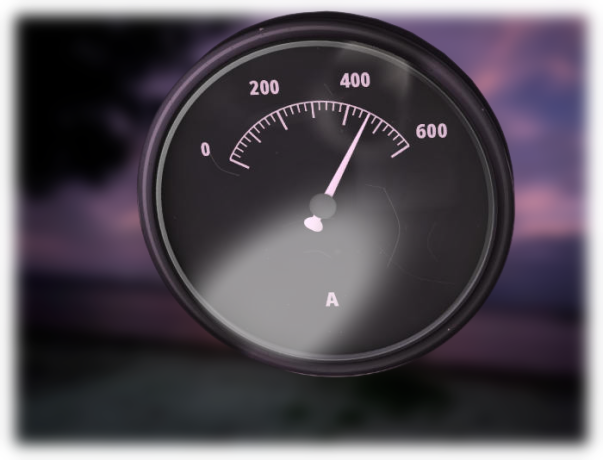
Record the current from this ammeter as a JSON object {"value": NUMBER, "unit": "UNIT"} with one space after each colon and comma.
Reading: {"value": 460, "unit": "A"}
